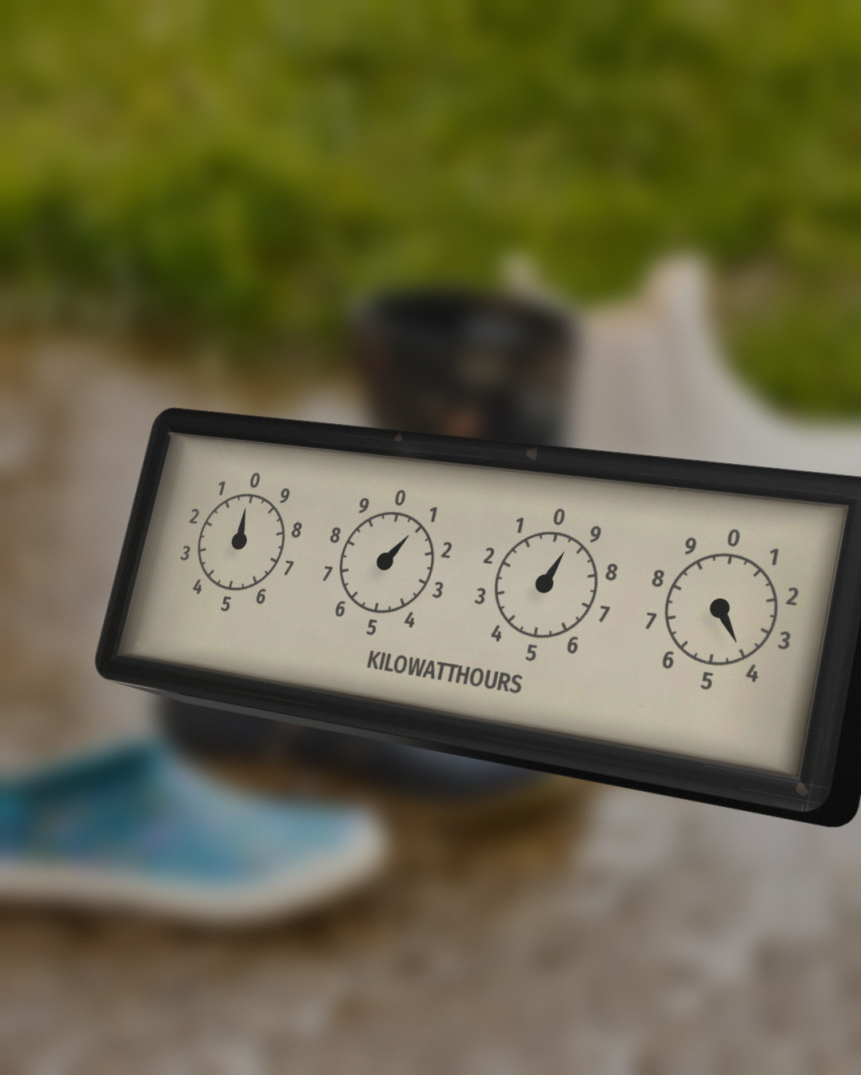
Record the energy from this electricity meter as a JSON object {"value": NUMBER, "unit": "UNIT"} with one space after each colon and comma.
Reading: {"value": 94, "unit": "kWh"}
